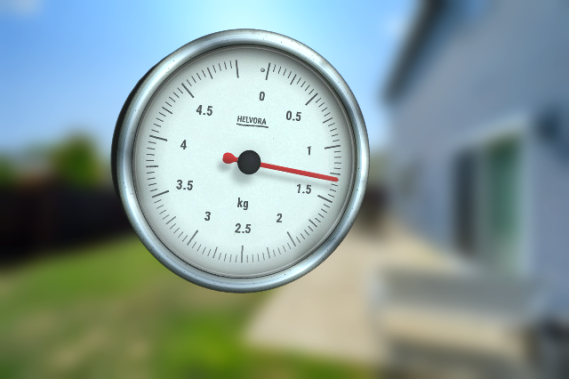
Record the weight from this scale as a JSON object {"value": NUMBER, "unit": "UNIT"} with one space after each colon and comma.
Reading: {"value": 1.3, "unit": "kg"}
